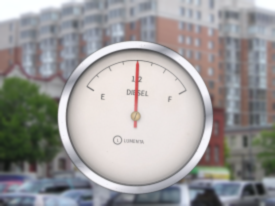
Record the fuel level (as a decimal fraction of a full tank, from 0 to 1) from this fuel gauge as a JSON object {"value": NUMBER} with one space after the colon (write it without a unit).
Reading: {"value": 0.5}
